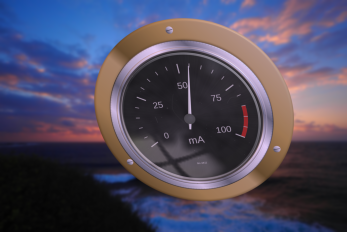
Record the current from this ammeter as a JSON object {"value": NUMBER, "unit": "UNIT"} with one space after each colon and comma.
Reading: {"value": 55, "unit": "mA"}
